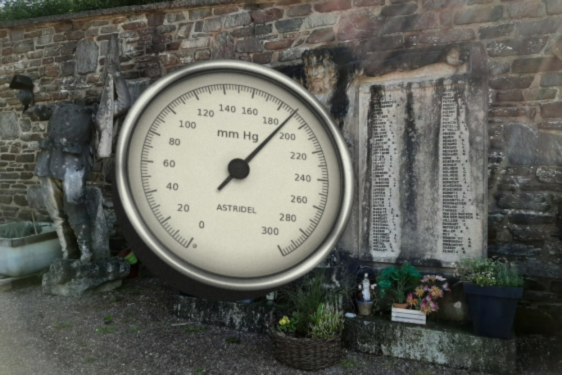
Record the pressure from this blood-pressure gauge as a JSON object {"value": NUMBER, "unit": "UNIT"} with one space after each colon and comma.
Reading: {"value": 190, "unit": "mmHg"}
